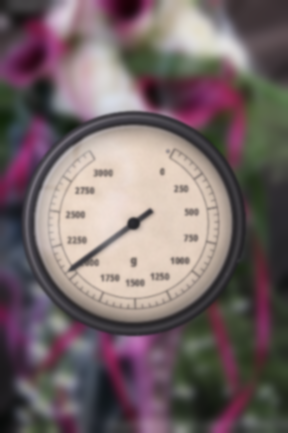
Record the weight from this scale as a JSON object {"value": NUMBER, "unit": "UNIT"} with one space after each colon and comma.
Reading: {"value": 2050, "unit": "g"}
